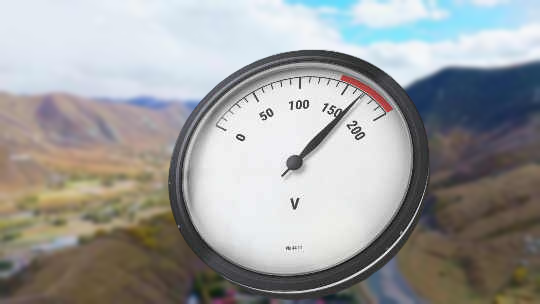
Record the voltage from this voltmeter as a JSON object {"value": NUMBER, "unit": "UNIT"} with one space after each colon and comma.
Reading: {"value": 170, "unit": "V"}
